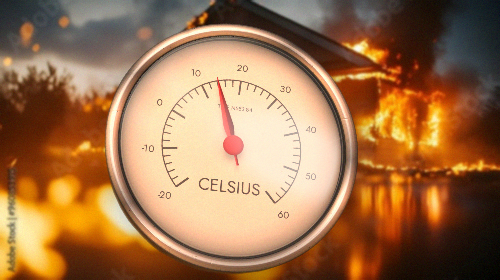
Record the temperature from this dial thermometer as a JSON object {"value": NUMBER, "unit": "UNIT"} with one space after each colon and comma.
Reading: {"value": 14, "unit": "°C"}
